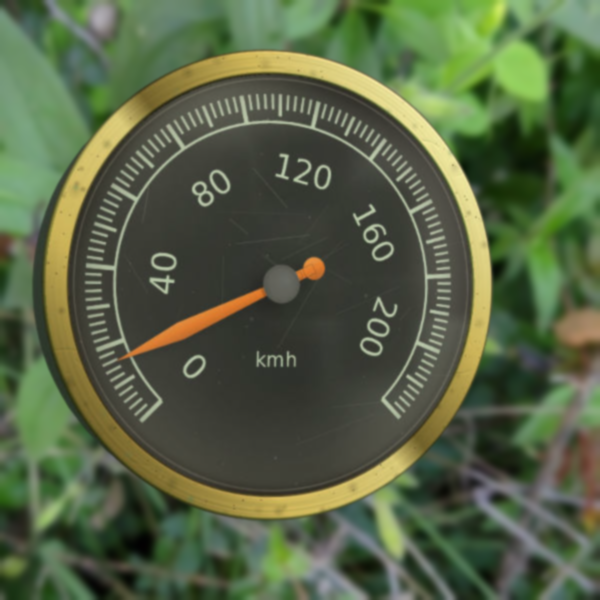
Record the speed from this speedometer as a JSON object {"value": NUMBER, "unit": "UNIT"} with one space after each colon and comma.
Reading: {"value": 16, "unit": "km/h"}
